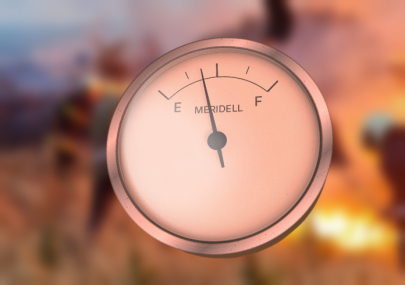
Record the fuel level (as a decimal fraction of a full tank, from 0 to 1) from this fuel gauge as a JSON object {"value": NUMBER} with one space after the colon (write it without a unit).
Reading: {"value": 0.375}
